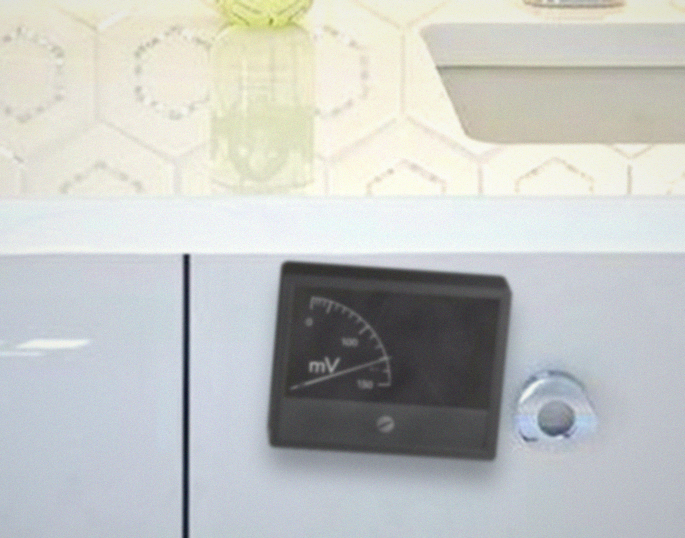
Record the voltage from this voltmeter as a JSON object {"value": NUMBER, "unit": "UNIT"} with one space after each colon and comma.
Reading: {"value": 130, "unit": "mV"}
